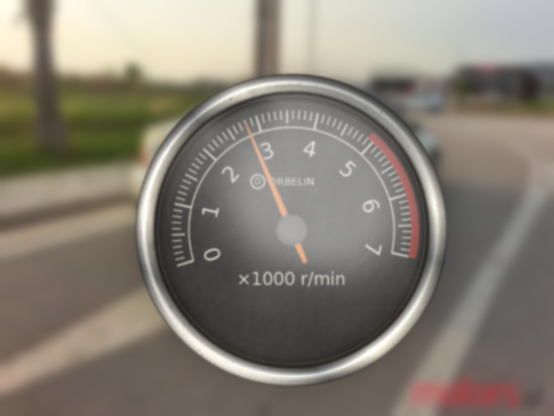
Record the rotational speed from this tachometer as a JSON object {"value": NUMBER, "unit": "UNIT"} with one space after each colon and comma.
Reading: {"value": 2800, "unit": "rpm"}
